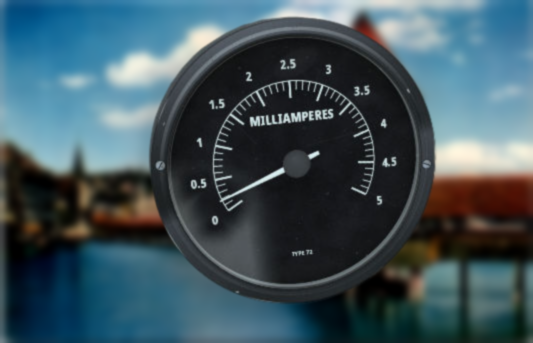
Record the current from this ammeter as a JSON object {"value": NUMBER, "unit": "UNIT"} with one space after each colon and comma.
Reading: {"value": 0.2, "unit": "mA"}
